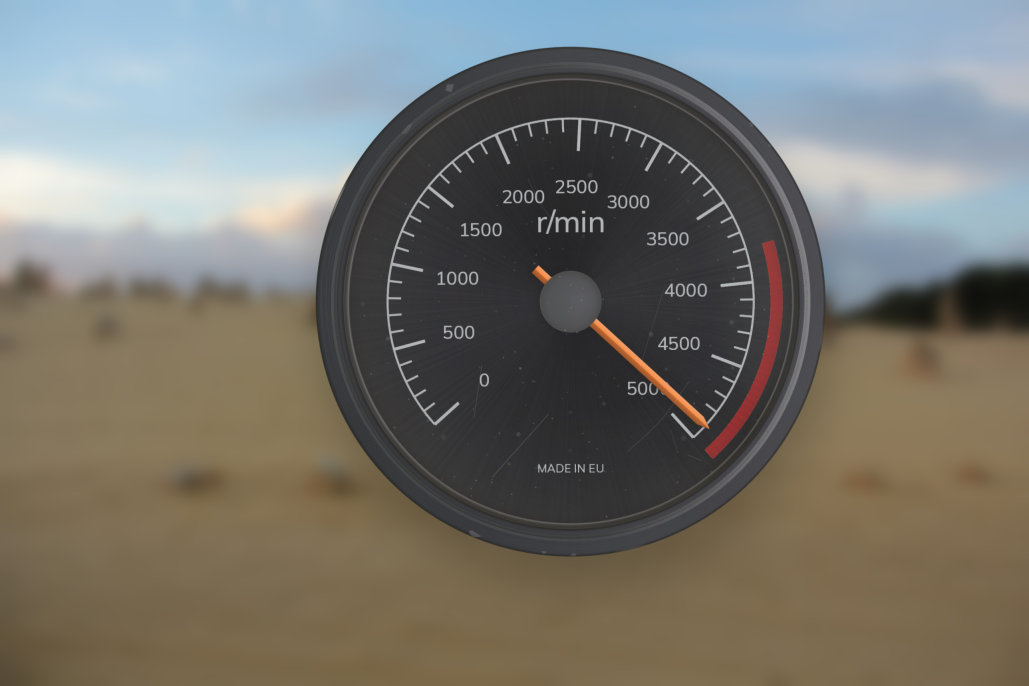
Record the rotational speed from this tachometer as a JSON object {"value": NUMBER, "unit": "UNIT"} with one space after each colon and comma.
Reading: {"value": 4900, "unit": "rpm"}
